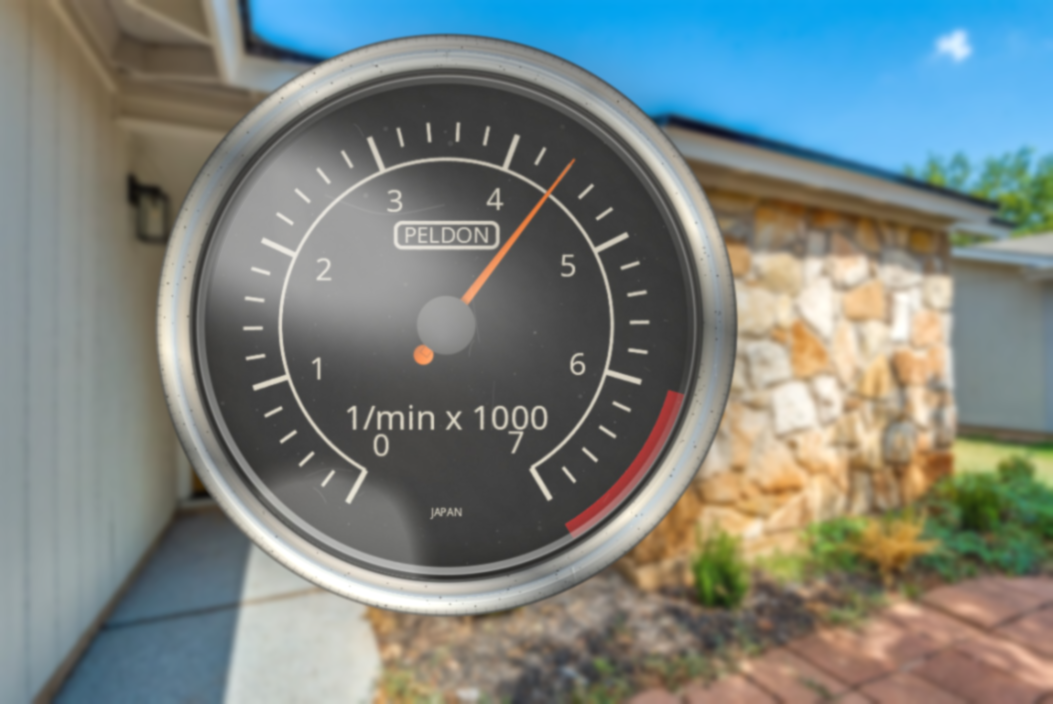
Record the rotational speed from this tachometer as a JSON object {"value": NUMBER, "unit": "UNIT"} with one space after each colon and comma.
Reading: {"value": 4400, "unit": "rpm"}
